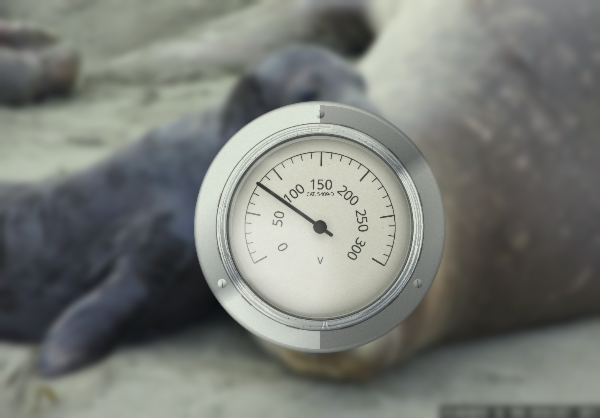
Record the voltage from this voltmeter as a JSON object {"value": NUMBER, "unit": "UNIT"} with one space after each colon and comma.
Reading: {"value": 80, "unit": "V"}
